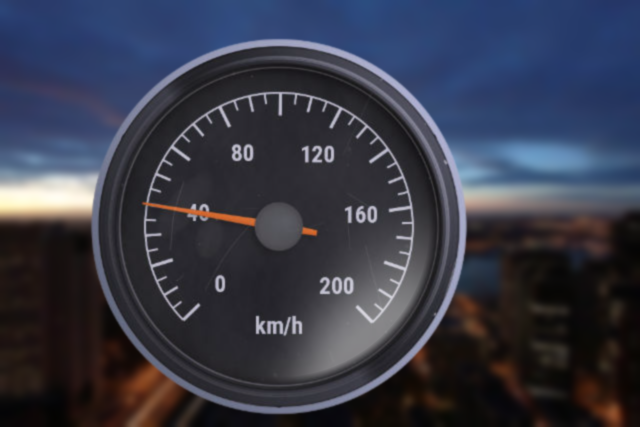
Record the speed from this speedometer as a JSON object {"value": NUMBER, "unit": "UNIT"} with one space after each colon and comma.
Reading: {"value": 40, "unit": "km/h"}
